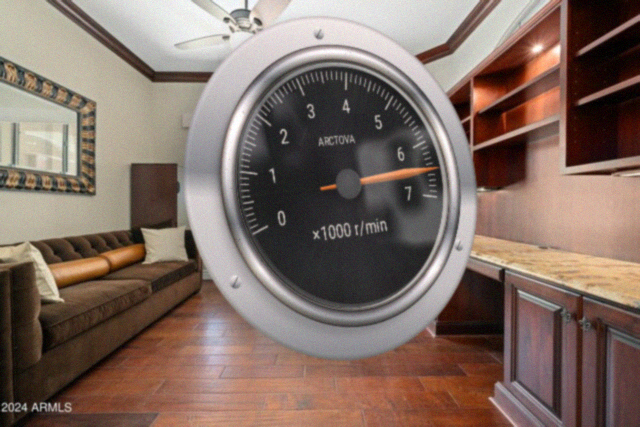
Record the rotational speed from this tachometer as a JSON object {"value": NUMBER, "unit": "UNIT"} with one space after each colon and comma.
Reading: {"value": 6500, "unit": "rpm"}
